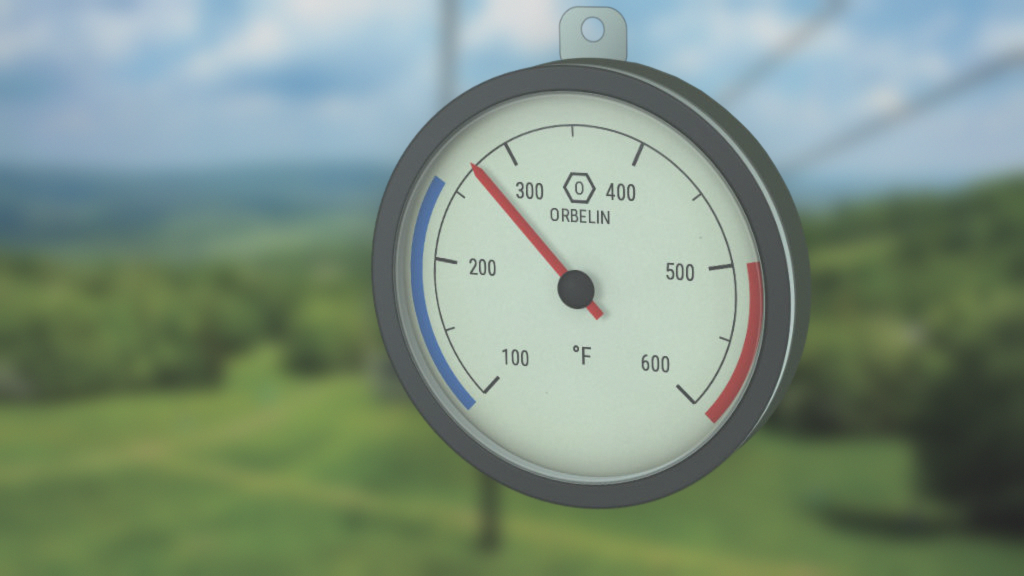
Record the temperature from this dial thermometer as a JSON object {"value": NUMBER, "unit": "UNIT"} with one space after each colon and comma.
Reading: {"value": 275, "unit": "°F"}
